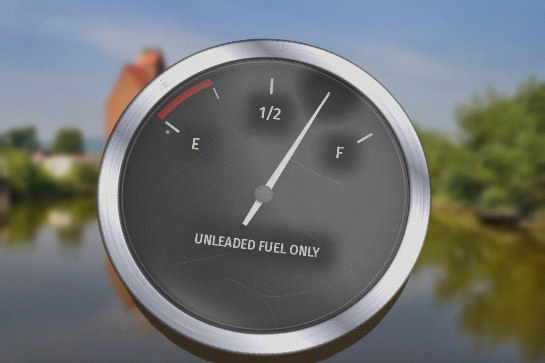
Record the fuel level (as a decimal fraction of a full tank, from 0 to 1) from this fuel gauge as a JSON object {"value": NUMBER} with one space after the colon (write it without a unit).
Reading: {"value": 0.75}
